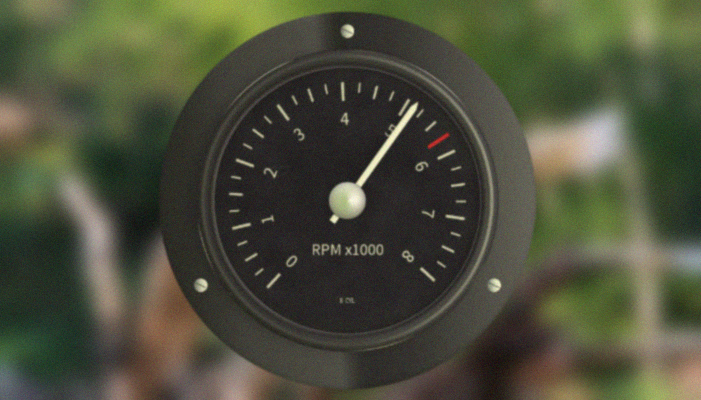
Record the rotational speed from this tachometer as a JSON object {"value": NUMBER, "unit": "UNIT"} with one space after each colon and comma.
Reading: {"value": 5125, "unit": "rpm"}
